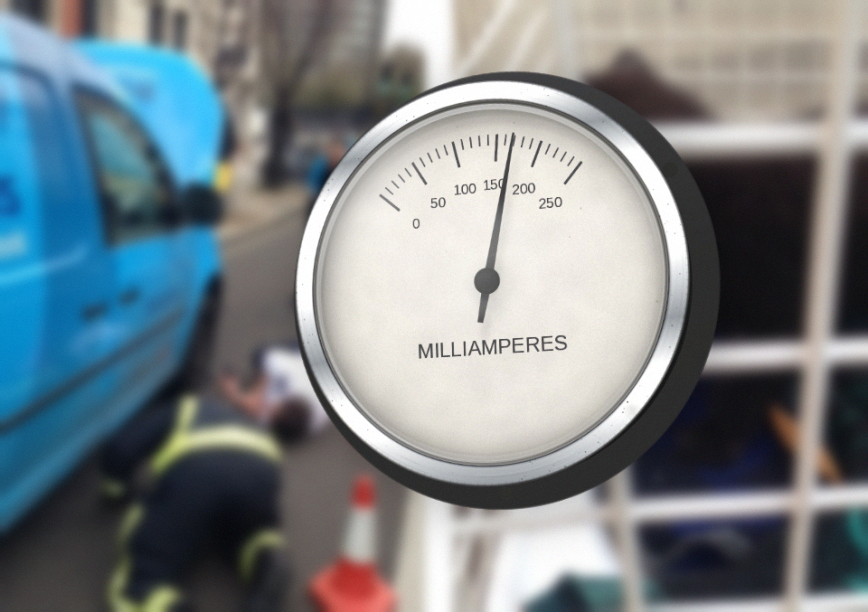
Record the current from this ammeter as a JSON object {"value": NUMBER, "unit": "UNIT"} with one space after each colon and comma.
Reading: {"value": 170, "unit": "mA"}
